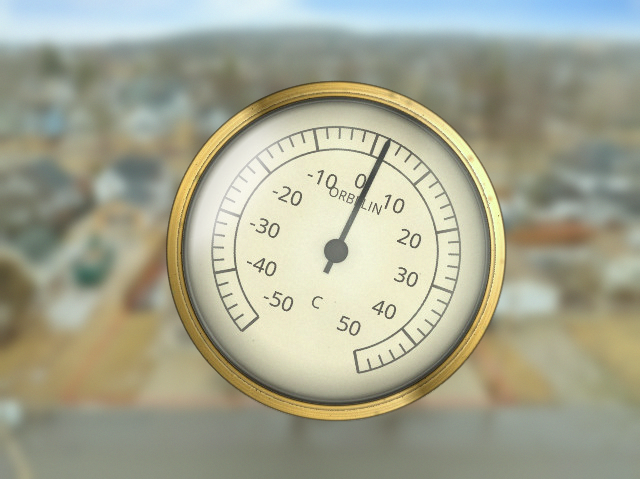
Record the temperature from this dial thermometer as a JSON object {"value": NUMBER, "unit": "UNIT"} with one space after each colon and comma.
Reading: {"value": 2, "unit": "°C"}
